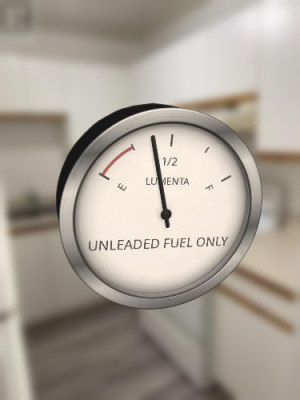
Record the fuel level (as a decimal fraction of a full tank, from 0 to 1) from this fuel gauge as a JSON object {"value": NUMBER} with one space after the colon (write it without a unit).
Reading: {"value": 0.375}
